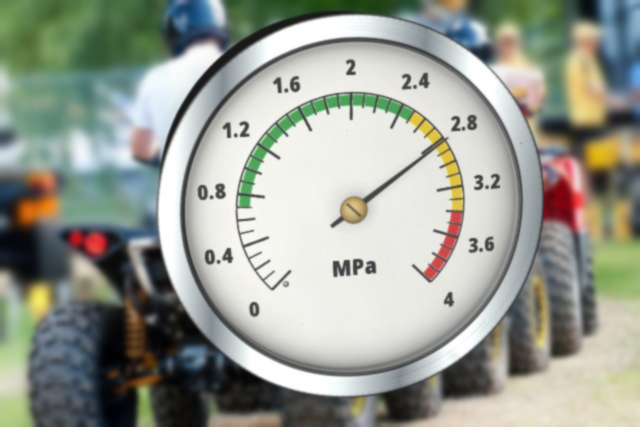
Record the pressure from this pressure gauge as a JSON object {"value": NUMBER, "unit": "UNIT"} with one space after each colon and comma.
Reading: {"value": 2.8, "unit": "MPa"}
